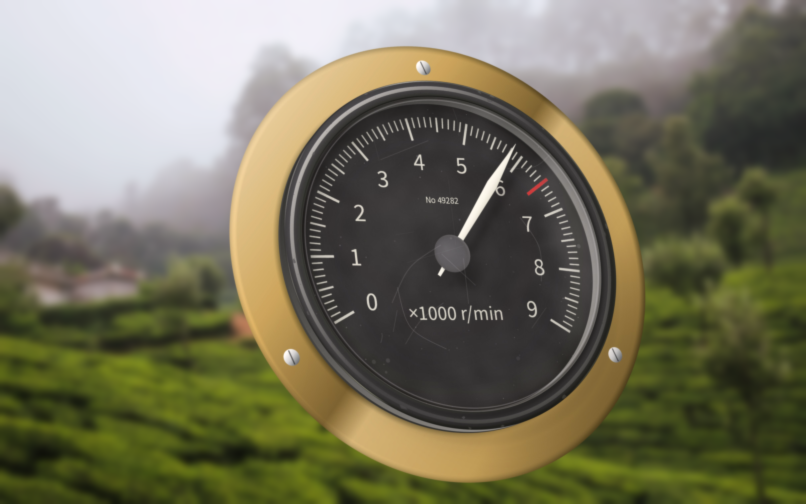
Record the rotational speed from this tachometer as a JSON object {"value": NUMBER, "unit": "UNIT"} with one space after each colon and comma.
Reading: {"value": 5800, "unit": "rpm"}
